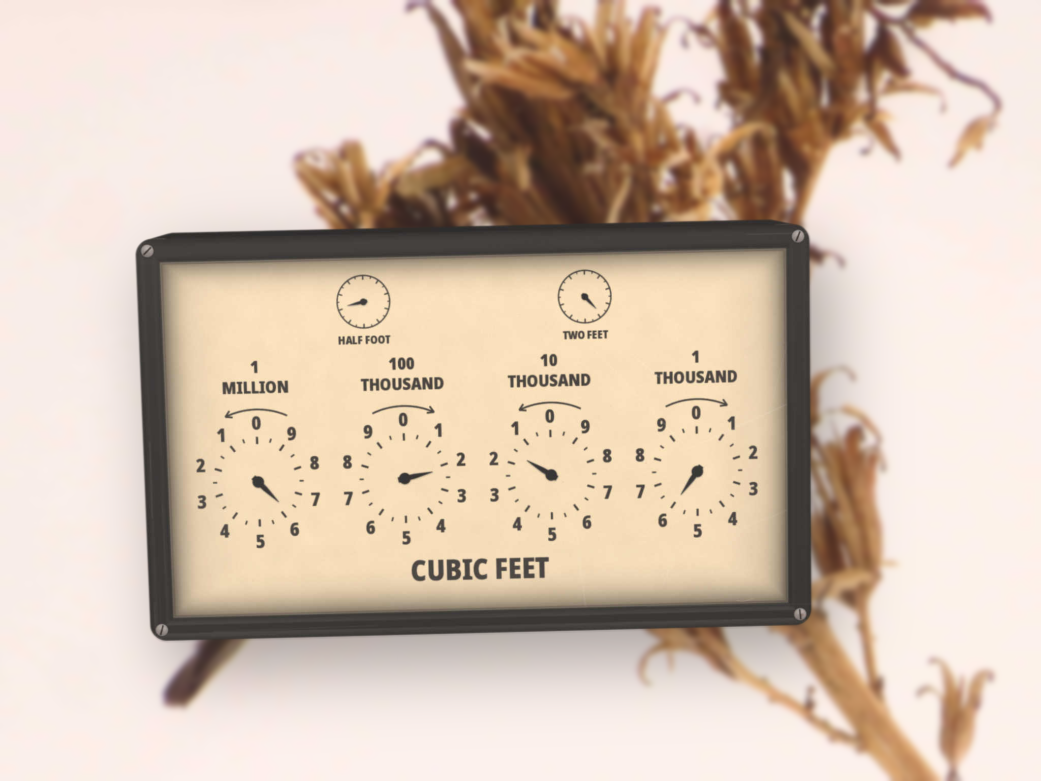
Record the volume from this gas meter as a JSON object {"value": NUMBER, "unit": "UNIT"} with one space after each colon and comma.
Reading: {"value": 621600, "unit": "ft³"}
